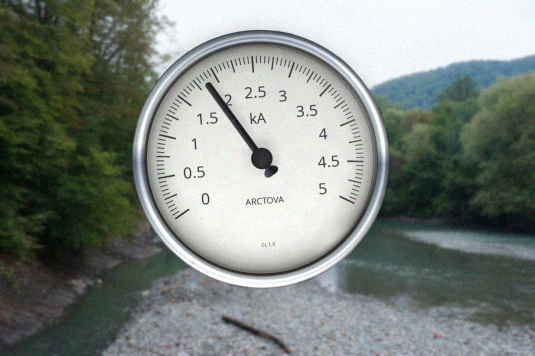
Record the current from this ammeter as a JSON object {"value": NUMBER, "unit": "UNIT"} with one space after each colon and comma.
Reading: {"value": 1.85, "unit": "kA"}
